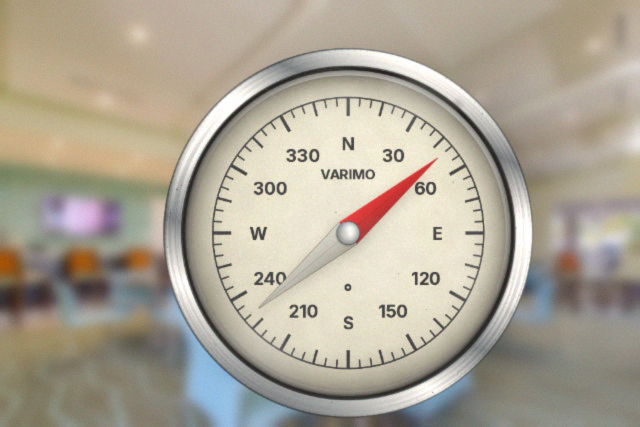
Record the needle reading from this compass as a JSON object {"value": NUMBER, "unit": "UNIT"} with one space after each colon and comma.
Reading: {"value": 50, "unit": "°"}
